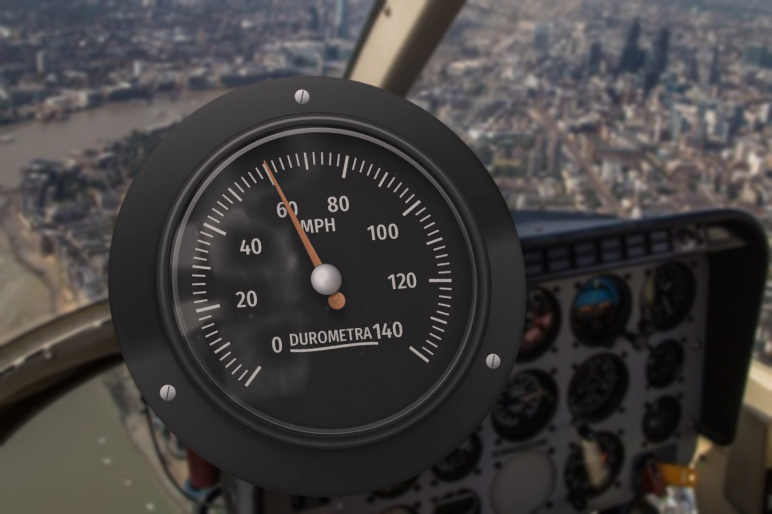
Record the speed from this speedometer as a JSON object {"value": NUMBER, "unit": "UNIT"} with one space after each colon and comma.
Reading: {"value": 60, "unit": "mph"}
